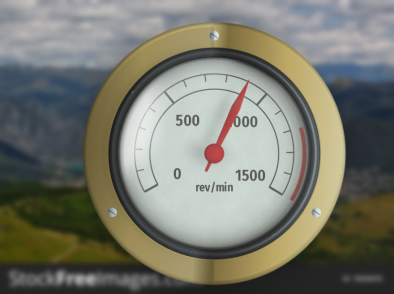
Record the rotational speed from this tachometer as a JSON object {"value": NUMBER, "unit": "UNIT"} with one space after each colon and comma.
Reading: {"value": 900, "unit": "rpm"}
